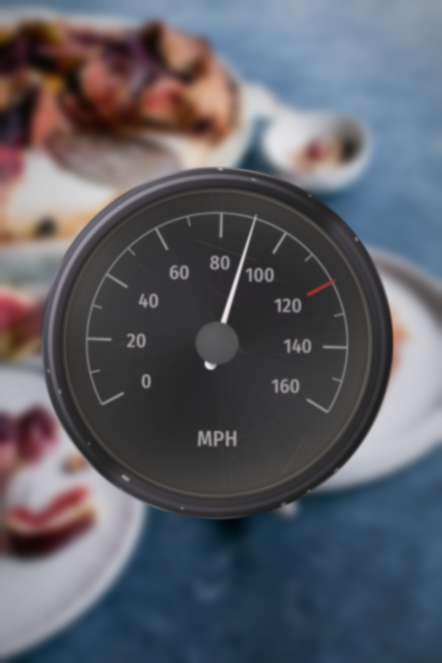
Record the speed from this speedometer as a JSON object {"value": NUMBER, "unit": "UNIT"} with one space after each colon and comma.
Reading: {"value": 90, "unit": "mph"}
